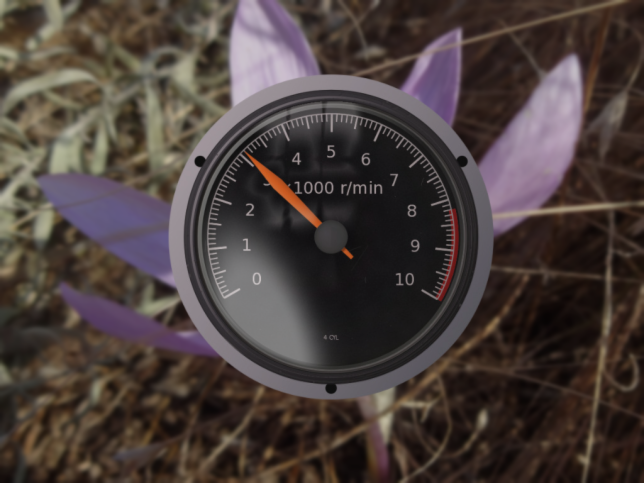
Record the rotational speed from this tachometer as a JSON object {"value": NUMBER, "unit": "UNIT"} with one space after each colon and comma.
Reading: {"value": 3100, "unit": "rpm"}
